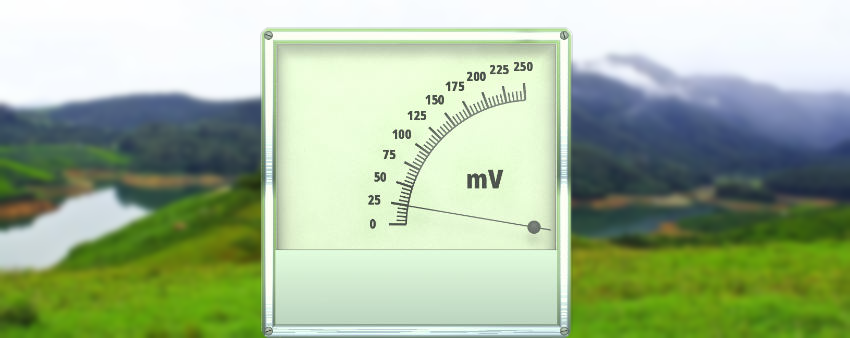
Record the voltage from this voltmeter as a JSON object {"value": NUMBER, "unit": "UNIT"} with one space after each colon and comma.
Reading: {"value": 25, "unit": "mV"}
